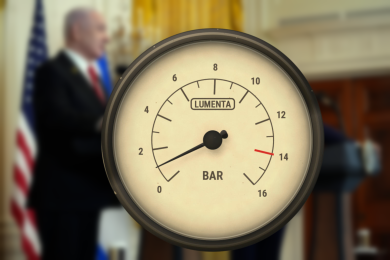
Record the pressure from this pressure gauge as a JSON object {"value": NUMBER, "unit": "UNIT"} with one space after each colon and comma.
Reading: {"value": 1, "unit": "bar"}
